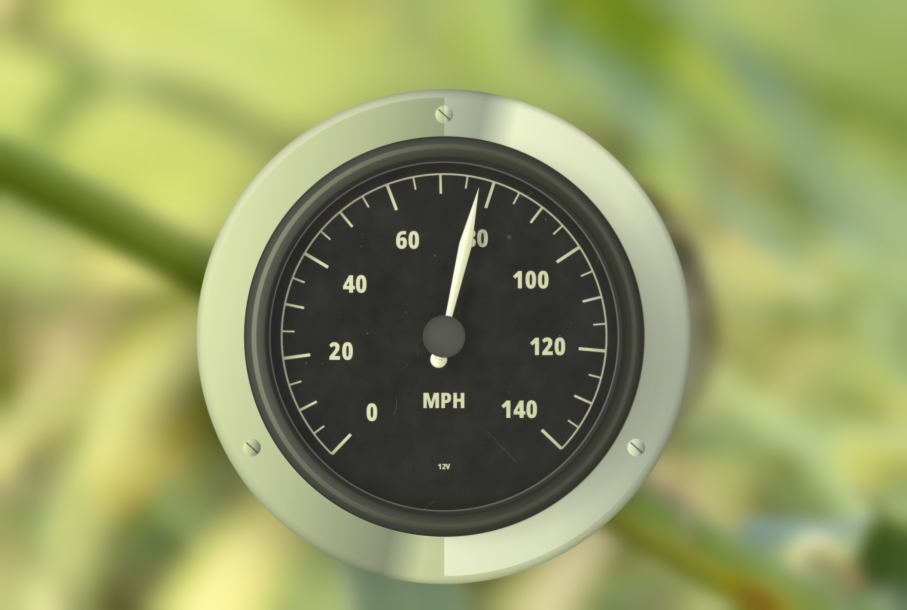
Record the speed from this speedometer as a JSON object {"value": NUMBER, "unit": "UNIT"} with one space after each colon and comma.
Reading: {"value": 77.5, "unit": "mph"}
